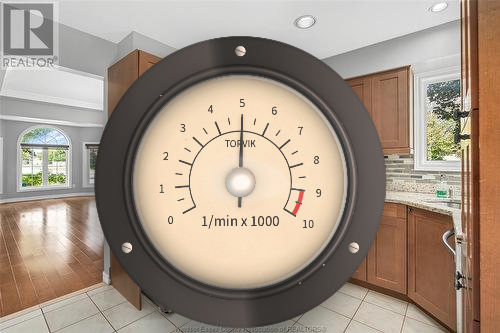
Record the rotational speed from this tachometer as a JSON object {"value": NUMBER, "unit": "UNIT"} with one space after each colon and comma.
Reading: {"value": 5000, "unit": "rpm"}
